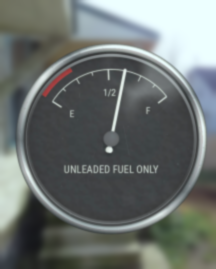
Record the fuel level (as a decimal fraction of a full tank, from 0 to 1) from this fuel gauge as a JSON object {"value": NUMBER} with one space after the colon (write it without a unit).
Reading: {"value": 0.625}
